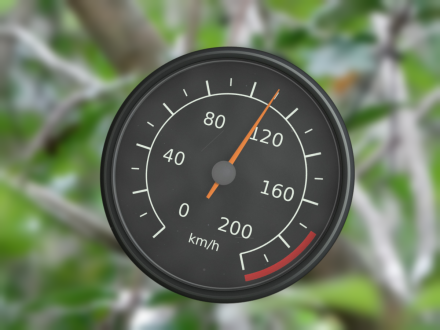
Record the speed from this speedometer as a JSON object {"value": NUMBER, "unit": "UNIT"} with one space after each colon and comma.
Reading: {"value": 110, "unit": "km/h"}
